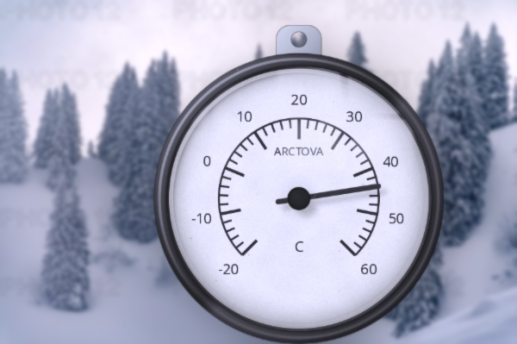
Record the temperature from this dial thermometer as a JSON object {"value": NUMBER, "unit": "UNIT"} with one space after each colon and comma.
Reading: {"value": 44, "unit": "°C"}
